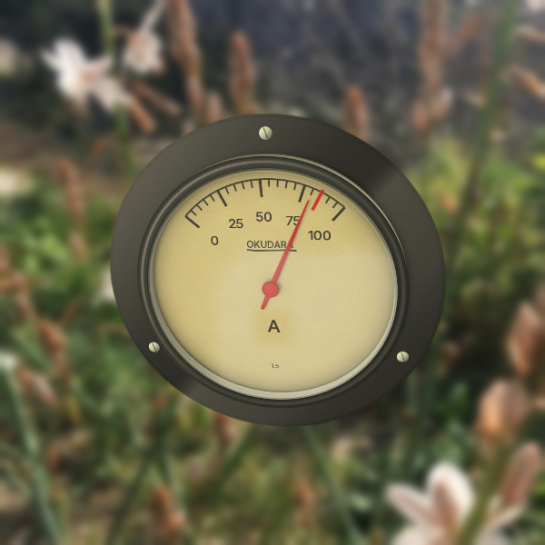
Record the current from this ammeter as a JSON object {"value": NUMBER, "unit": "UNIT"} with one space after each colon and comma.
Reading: {"value": 80, "unit": "A"}
